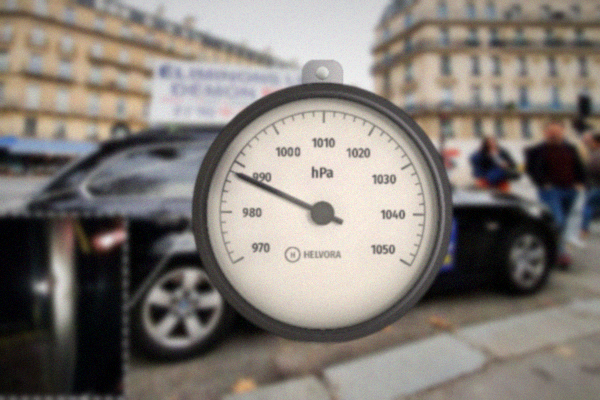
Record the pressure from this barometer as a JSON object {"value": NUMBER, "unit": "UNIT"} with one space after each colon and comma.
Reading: {"value": 988, "unit": "hPa"}
